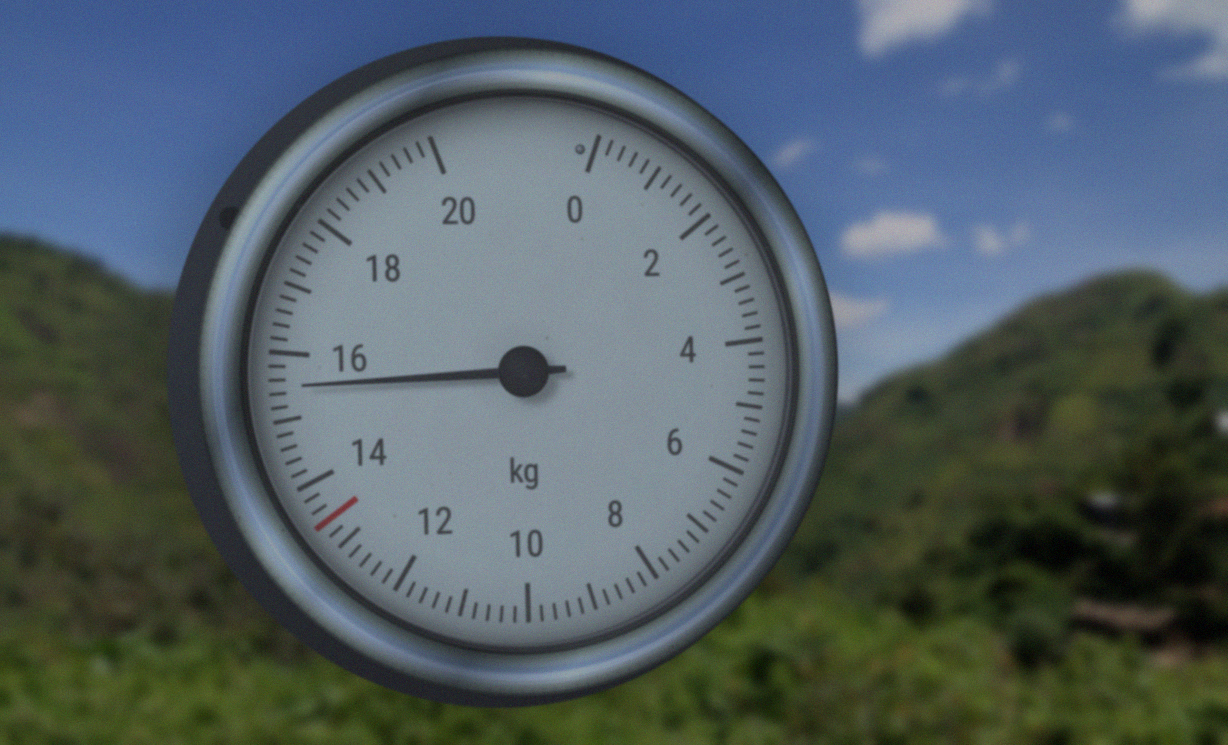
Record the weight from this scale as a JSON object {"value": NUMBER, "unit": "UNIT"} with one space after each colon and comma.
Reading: {"value": 15.5, "unit": "kg"}
